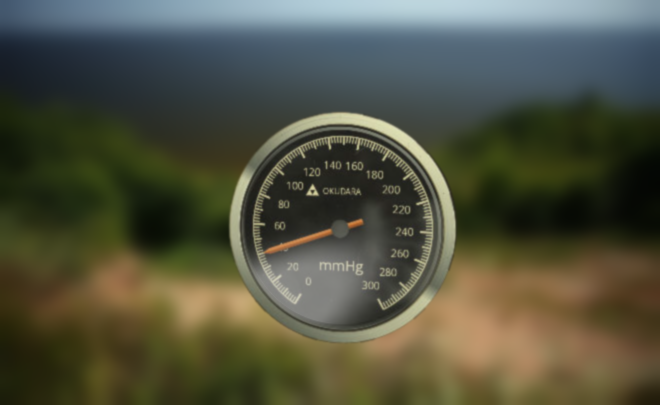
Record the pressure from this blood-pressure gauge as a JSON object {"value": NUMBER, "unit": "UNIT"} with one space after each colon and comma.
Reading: {"value": 40, "unit": "mmHg"}
